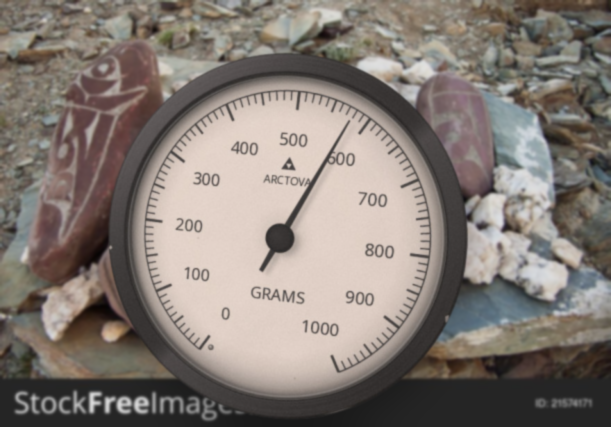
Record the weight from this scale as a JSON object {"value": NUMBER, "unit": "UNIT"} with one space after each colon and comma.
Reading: {"value": 580, "unit": "g"}
